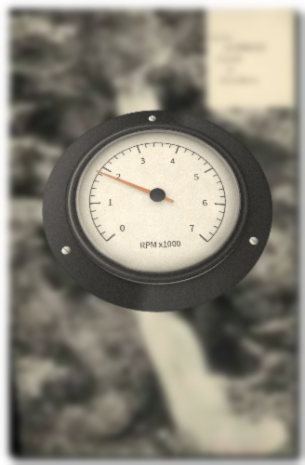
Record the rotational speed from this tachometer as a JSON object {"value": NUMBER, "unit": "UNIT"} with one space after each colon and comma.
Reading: {"value": 1800, "unit": "rpm"}
